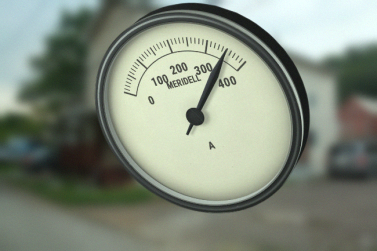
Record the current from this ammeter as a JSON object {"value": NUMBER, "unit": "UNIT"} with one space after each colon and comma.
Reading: {"value": 350, "unit": "A"}
